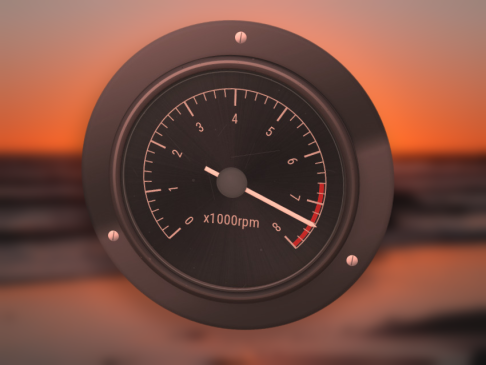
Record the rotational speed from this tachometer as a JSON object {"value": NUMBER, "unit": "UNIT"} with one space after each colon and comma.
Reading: {"value": 7400, "unit": "rpm"}
